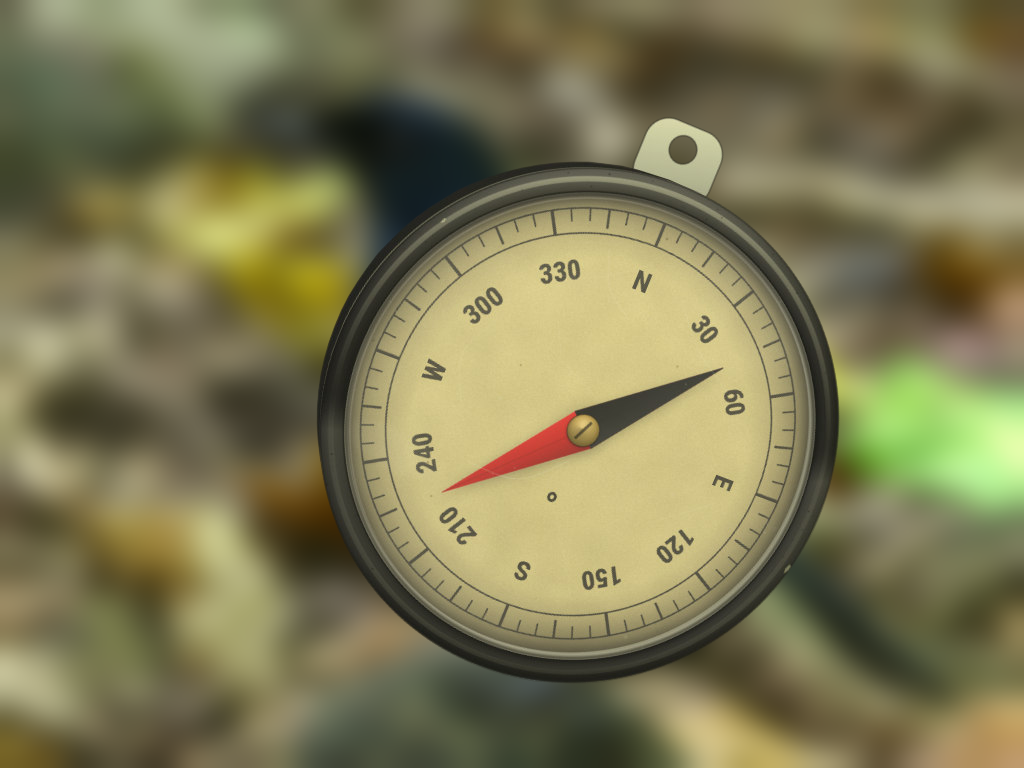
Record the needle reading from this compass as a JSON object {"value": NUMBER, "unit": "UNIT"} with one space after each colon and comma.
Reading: {"value": 225, "unit": "°"}
